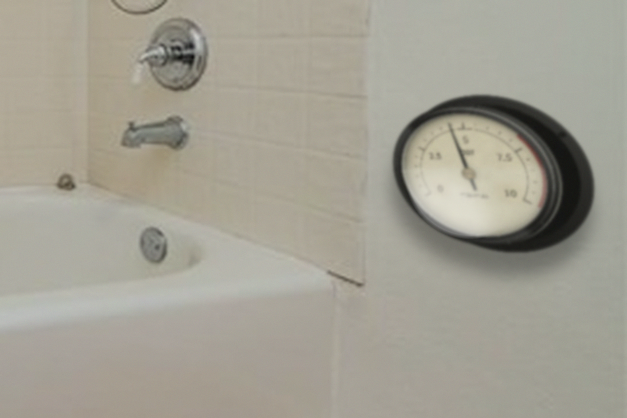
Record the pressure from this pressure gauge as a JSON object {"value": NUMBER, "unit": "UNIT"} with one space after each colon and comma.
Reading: {"value": 4.5, "unit": "bar"}
